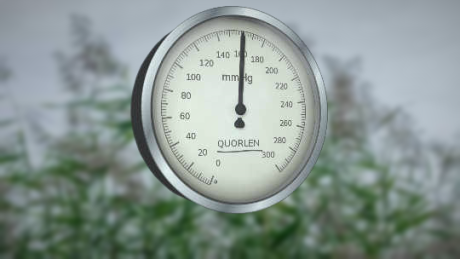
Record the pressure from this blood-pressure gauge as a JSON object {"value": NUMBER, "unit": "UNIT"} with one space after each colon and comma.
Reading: {"value": 160, "unit": "mmHg"}
